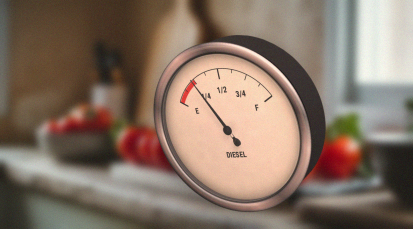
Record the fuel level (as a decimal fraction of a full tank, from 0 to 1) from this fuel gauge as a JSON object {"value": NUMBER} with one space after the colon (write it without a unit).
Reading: {"value": 0.25}
